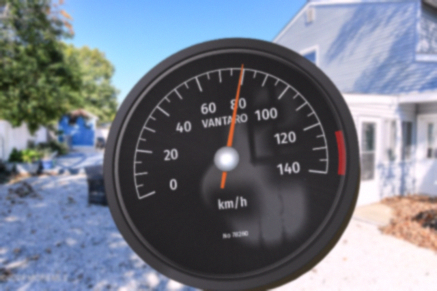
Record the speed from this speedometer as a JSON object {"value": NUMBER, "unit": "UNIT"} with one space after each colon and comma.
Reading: {"value": 80, "unit": "km/h"}
